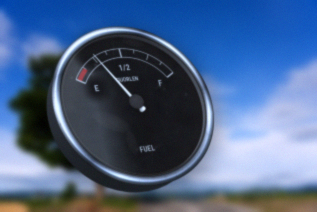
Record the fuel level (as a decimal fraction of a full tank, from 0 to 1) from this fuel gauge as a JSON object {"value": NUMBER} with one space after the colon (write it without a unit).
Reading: {"value": 0.25}
